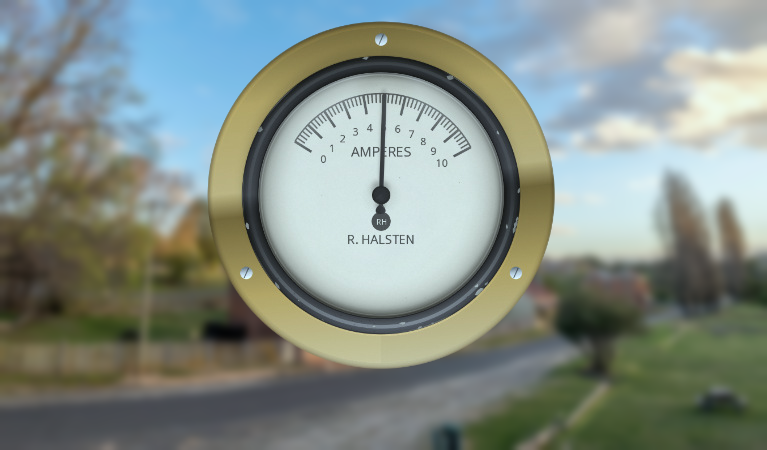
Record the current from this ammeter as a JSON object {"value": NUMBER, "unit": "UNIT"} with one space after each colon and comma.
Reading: {"value": 5, "unit": "A"}
